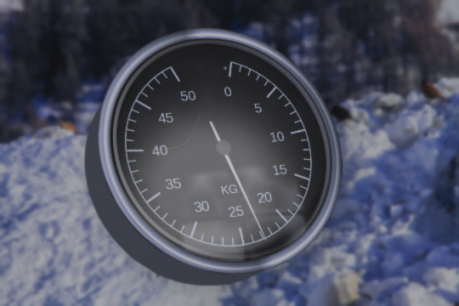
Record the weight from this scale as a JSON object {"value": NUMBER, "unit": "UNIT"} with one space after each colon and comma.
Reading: {"value": 23, "unit": "kg"}
